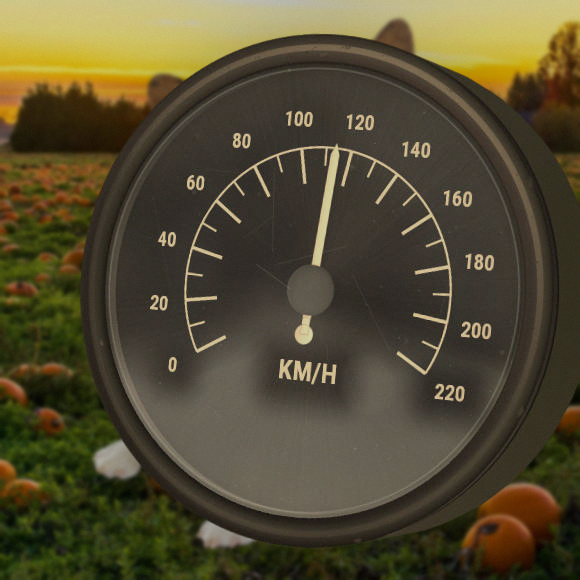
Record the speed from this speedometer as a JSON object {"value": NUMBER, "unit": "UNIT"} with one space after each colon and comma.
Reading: {"value": 115, "unit": "km/h"}
